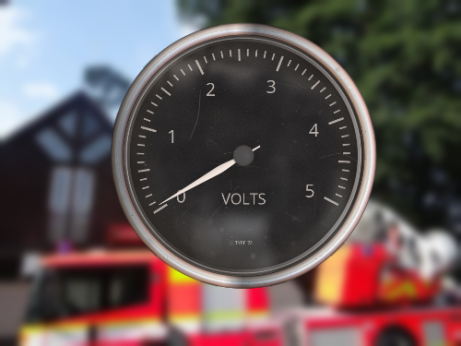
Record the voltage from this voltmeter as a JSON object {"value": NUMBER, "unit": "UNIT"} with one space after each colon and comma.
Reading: {"value": 0.05, "unit": "V"}
